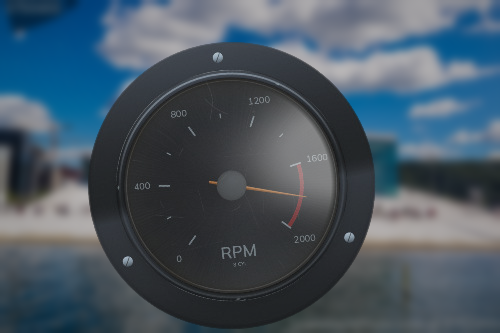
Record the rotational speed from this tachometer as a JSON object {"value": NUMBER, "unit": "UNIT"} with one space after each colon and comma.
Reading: {"value": 1800, "unit": "rpm"}
